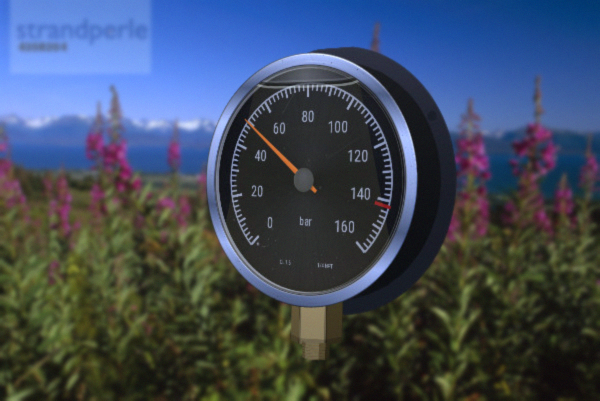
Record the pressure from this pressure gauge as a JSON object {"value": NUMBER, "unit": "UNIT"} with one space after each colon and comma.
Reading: {"value": 50, "unit": "bar"}
